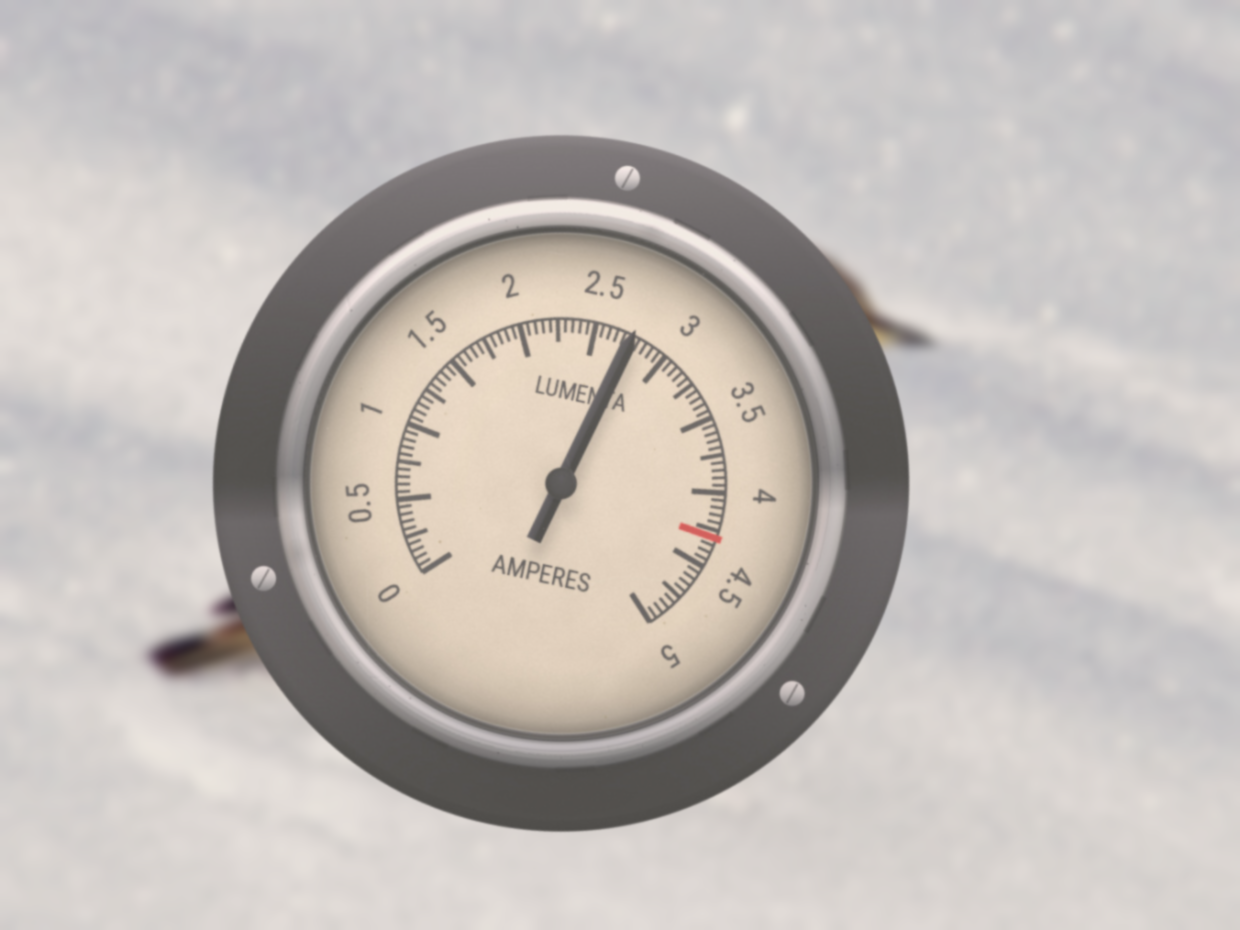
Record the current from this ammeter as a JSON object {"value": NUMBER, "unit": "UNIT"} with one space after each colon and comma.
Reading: {"value": 2.75, "unit": "A"}
